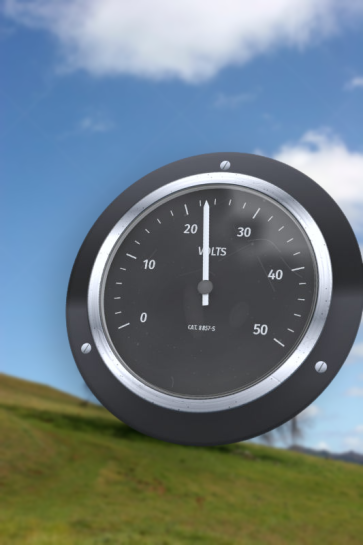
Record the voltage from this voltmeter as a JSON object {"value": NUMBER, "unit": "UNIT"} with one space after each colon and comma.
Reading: {"value": 23, "unit": "V"}
